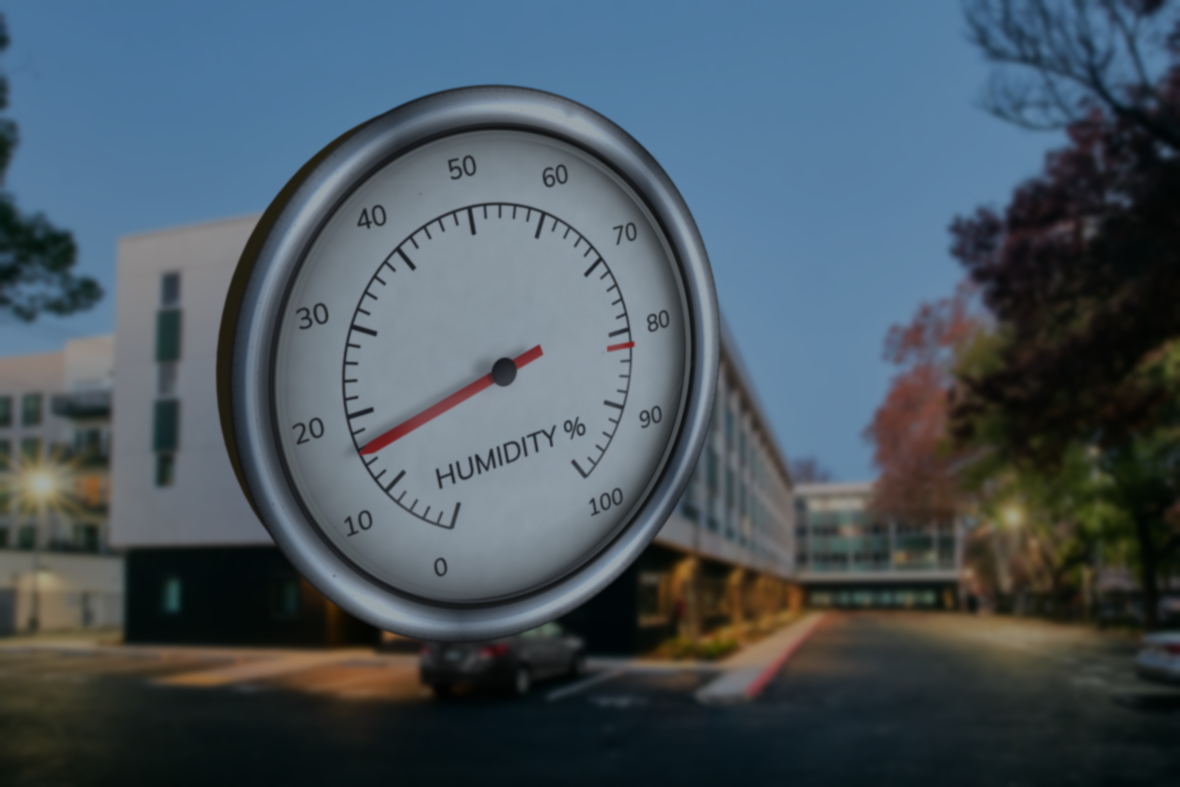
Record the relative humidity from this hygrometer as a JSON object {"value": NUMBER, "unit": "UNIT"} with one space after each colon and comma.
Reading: {"value": 16, "unit": "%"}
